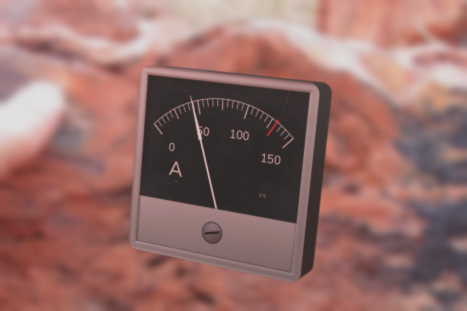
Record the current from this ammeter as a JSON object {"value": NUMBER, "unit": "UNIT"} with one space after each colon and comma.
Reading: {"value": 45, "unit": "A"}
